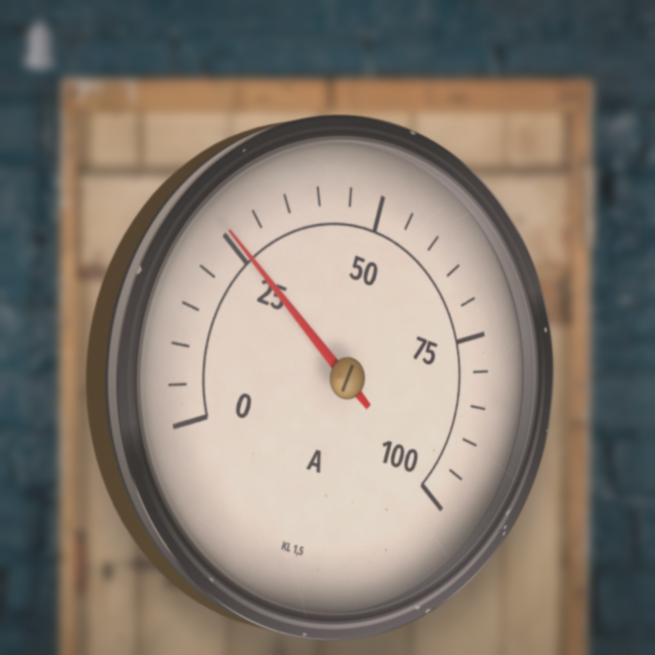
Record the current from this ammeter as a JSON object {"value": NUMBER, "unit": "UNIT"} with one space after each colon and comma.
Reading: {"value": 25, "unit": "A"}
